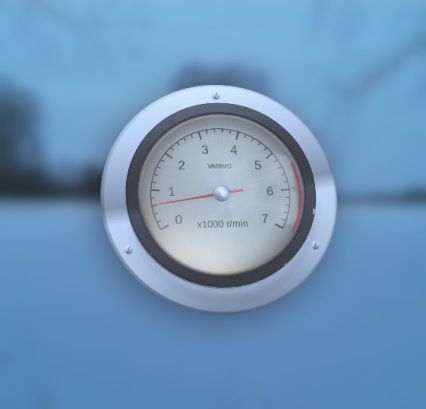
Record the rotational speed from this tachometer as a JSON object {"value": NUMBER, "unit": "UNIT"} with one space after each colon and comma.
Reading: {"value": 600, "unit": "rpm"}
